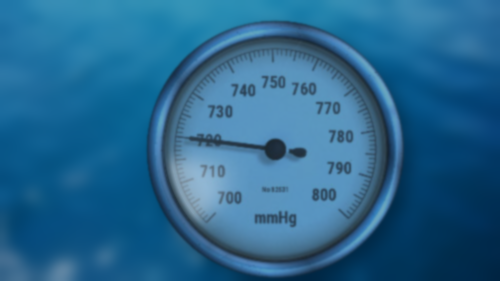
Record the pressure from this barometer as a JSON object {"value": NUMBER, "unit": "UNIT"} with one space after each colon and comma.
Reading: {"value": 720, "unit": "mmHg"}
